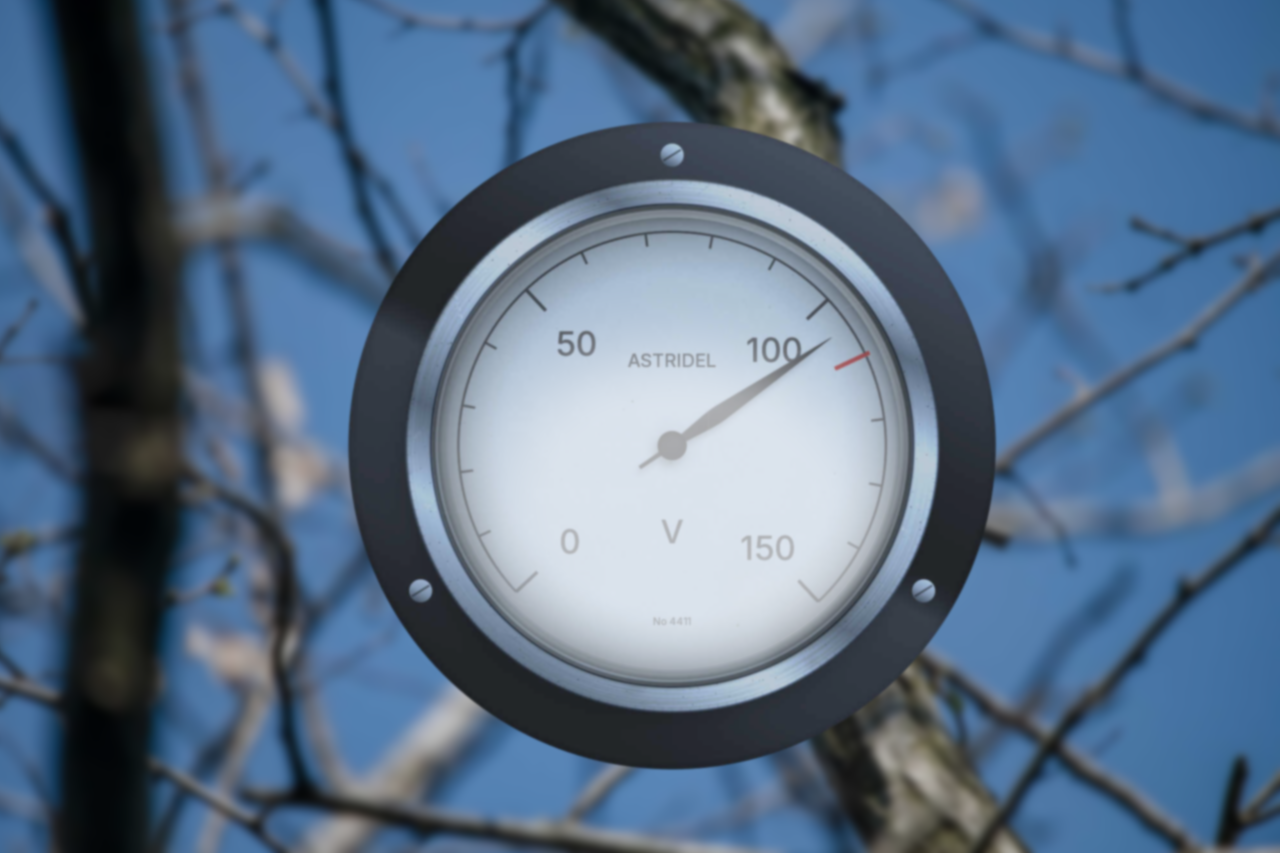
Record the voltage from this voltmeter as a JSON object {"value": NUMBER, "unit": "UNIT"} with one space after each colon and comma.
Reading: {"value": 105, "unit": "V"}
